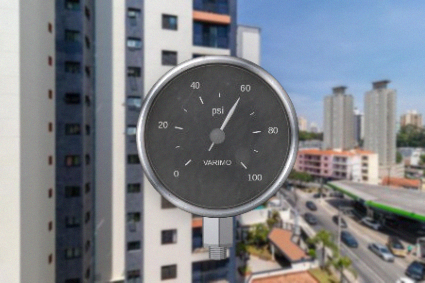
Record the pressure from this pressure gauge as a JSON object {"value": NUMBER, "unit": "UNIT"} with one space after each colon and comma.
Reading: {"value": 60, "unit": "psi"}
